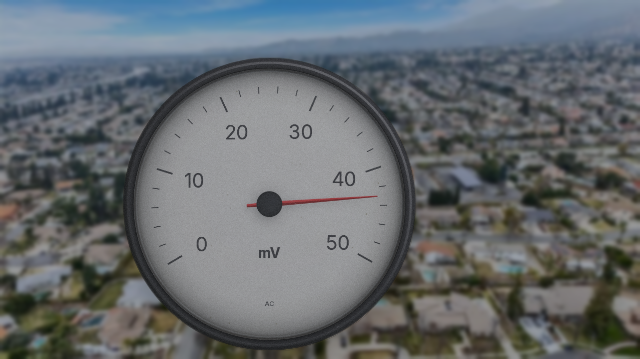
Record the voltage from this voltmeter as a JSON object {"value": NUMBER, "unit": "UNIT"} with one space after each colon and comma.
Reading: {"value": 43, "unit": "mV"}
